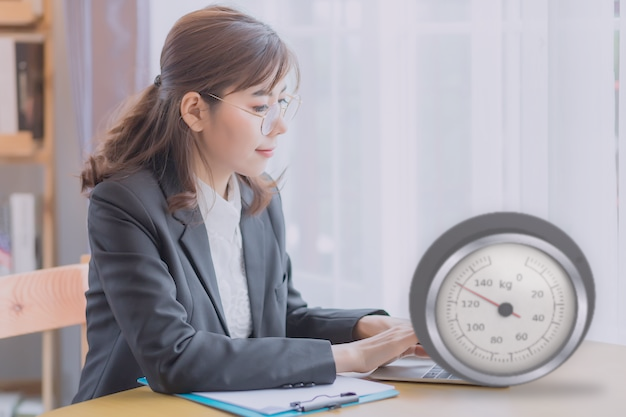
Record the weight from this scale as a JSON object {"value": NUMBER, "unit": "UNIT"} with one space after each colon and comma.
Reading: {"value": 130, "unit": "kg"}
